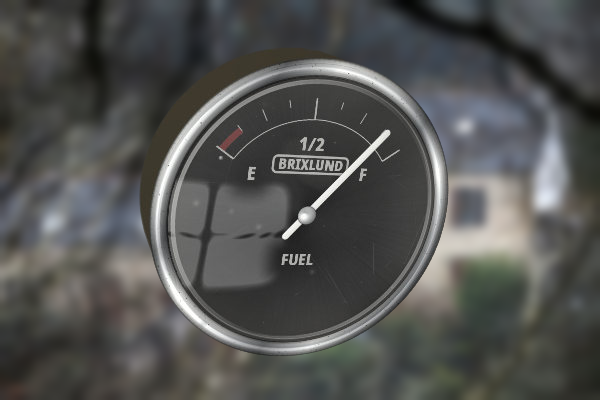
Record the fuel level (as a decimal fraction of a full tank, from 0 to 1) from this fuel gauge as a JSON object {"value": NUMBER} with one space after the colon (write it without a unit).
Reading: {"value": 0.875}
